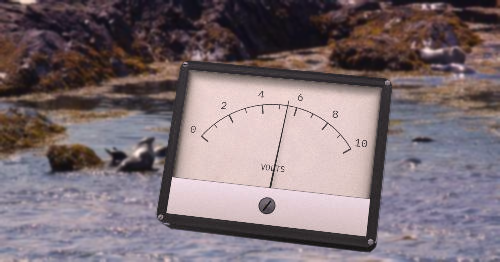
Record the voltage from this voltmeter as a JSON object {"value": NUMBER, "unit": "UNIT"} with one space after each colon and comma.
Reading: {"value": 5.5, "unit": "V"}
